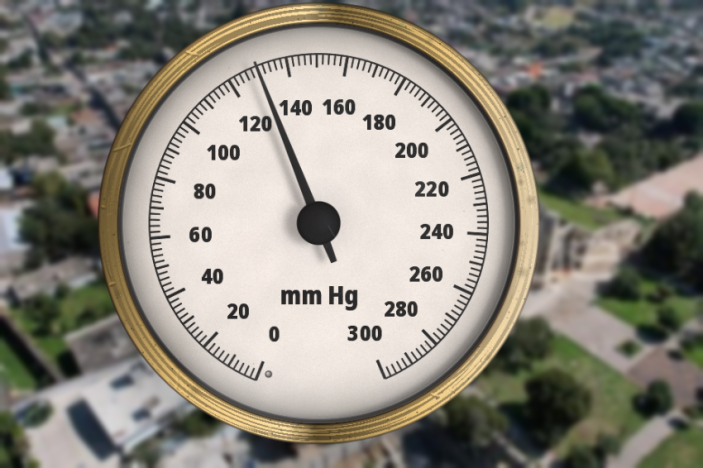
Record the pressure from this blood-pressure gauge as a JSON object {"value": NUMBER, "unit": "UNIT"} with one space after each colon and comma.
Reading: {"value": 130, "unit": "mmHg"}
